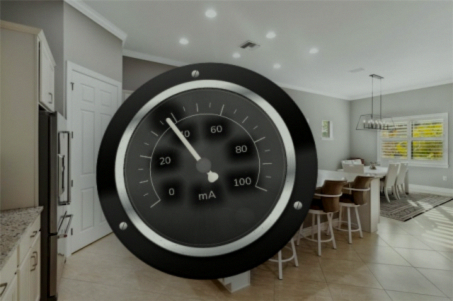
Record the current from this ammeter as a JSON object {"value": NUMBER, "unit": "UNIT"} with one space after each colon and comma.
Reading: {"value": 37.5, "unit": "mA"}
